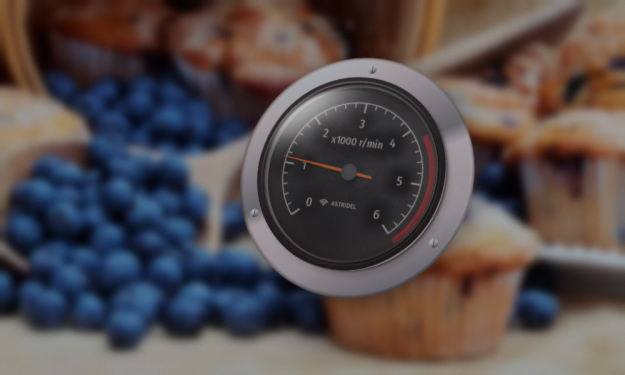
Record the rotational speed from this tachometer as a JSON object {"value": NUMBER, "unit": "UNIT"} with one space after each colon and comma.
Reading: {"value": 1100, "unit": "rpm"}
